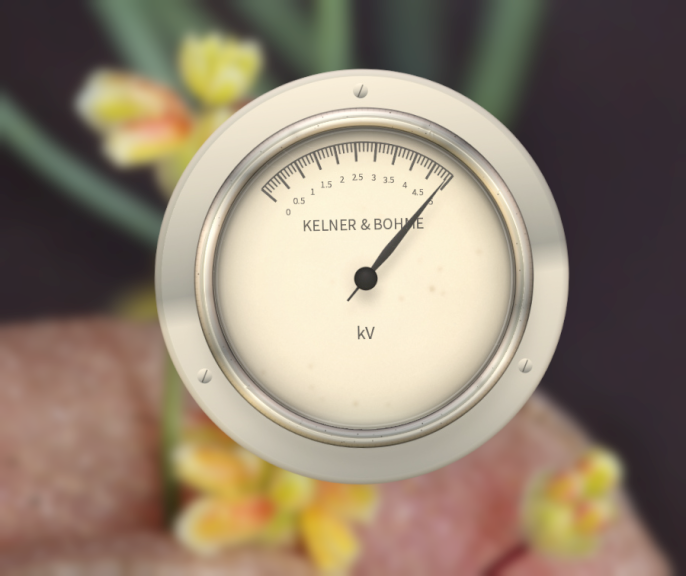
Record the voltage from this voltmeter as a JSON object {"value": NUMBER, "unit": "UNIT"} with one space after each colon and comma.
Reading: {"value": 4.9, "unit": "kV"}
